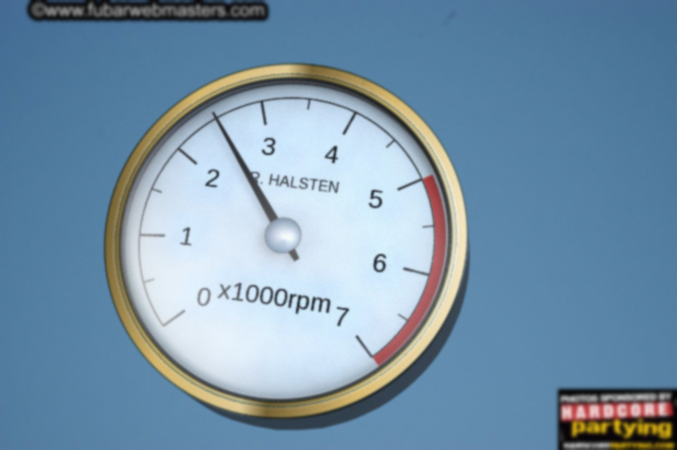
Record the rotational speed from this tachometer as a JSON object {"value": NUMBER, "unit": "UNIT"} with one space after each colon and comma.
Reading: {"value": 2500, "unit": "rpm"}
